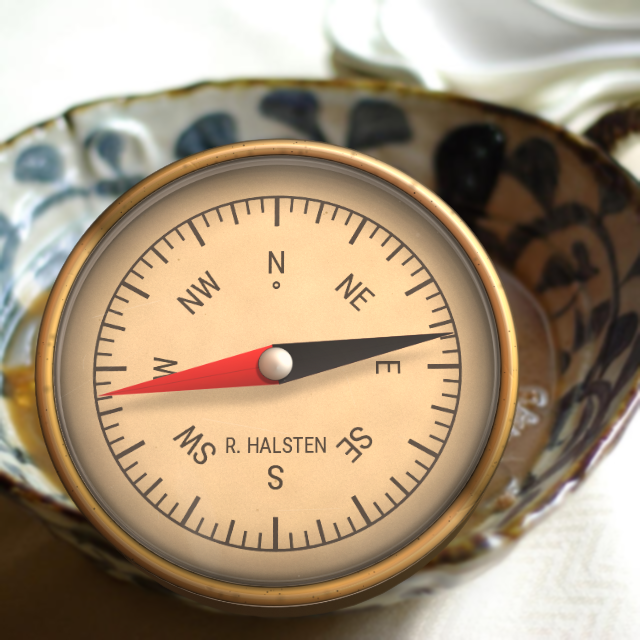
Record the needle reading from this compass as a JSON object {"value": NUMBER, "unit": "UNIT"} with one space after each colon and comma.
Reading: {"value": 260, "unit": "°"}
